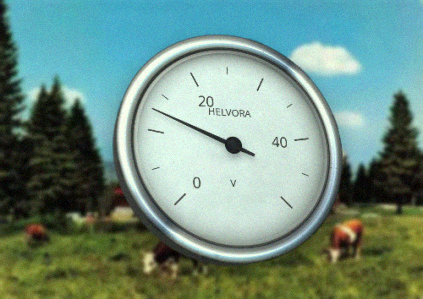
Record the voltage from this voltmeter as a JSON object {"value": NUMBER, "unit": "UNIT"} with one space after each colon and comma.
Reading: {"value": 12.5, "unit": "V"}
